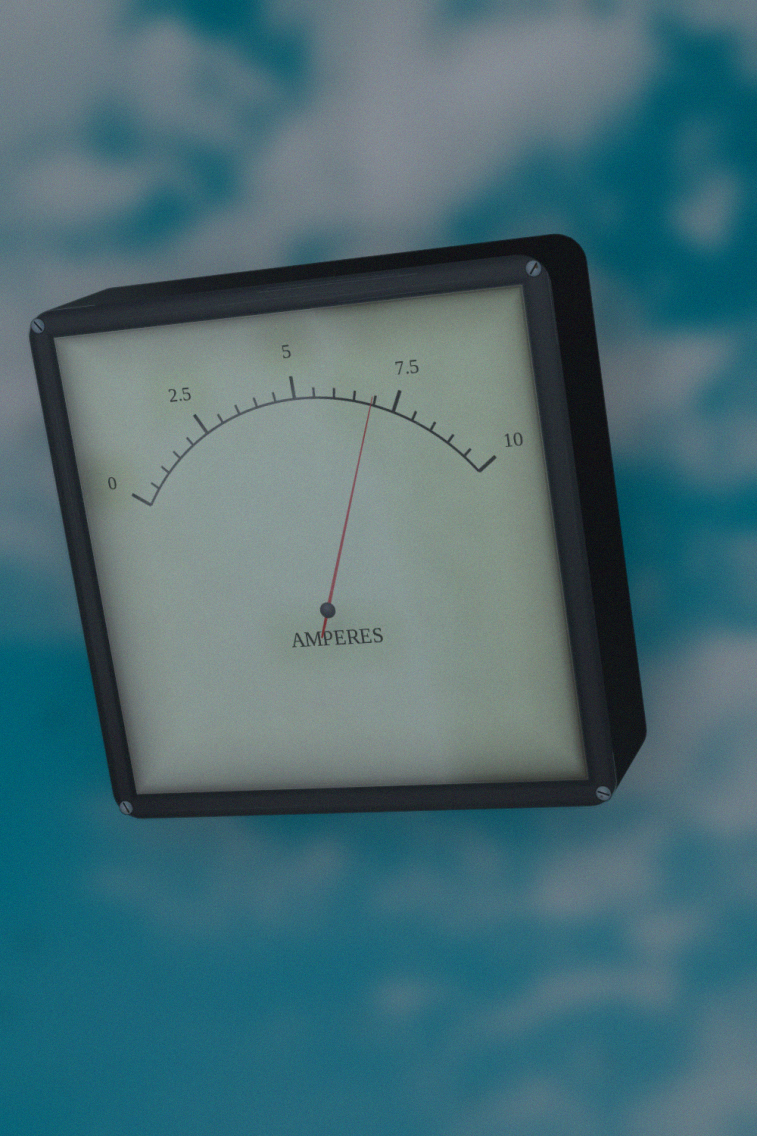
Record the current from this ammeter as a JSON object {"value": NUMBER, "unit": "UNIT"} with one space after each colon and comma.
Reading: {"value": 7, "unit": "A"}
